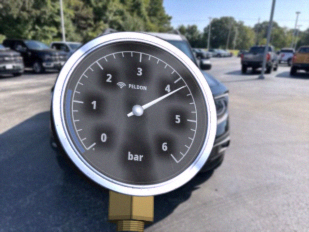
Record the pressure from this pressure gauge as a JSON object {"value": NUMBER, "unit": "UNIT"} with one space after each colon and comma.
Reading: {"value": 4.2, "unit": "bar"}
